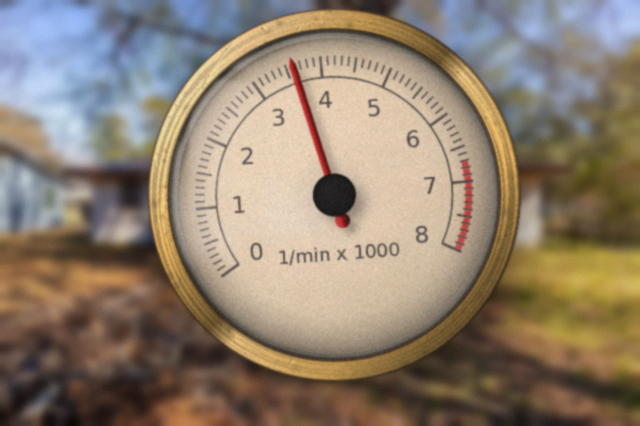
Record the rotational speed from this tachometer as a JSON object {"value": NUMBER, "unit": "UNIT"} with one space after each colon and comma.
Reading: {"value": 3600, "unit": "rpm"}
